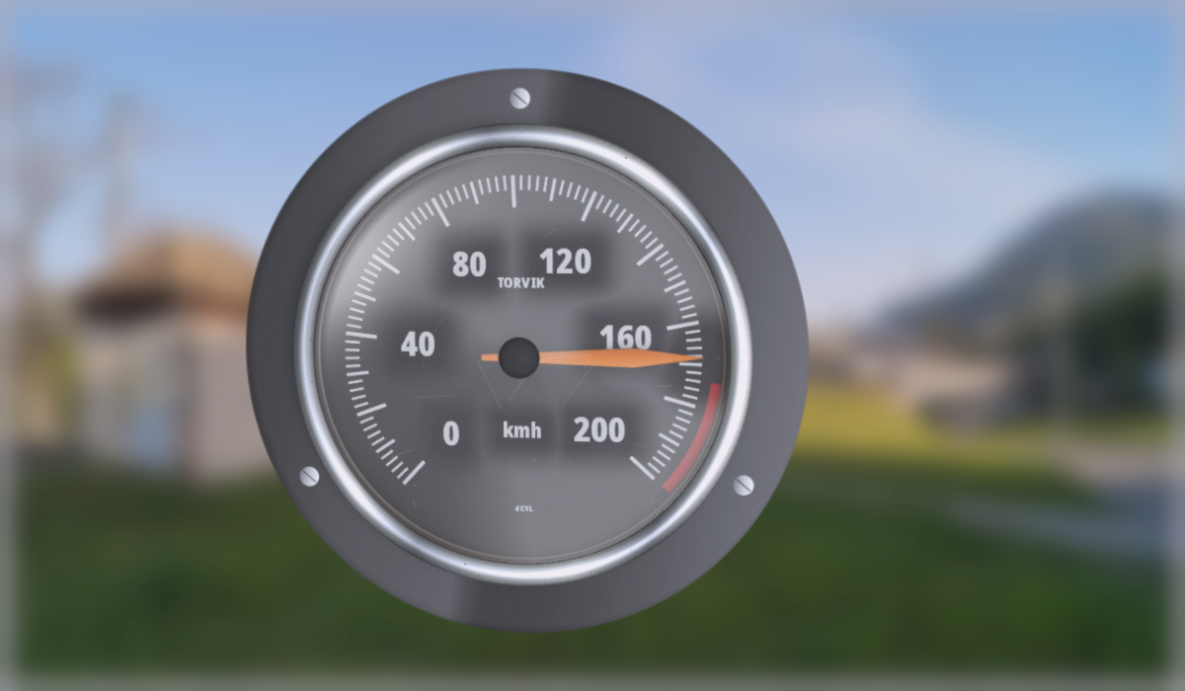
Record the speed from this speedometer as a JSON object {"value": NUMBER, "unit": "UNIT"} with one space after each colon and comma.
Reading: {"value": 168, "unit": "km/h"}
